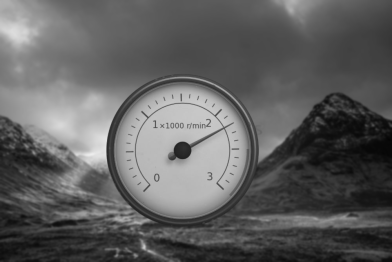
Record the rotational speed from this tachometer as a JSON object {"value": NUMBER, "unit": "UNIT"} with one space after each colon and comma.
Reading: {"value": 2200, "unit": "rpm"}
